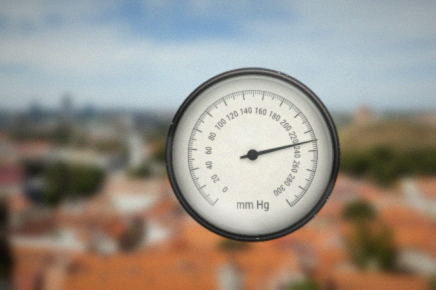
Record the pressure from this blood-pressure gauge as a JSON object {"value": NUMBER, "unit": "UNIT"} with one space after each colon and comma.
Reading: {"value": 230, "unit": "mmHg"}
